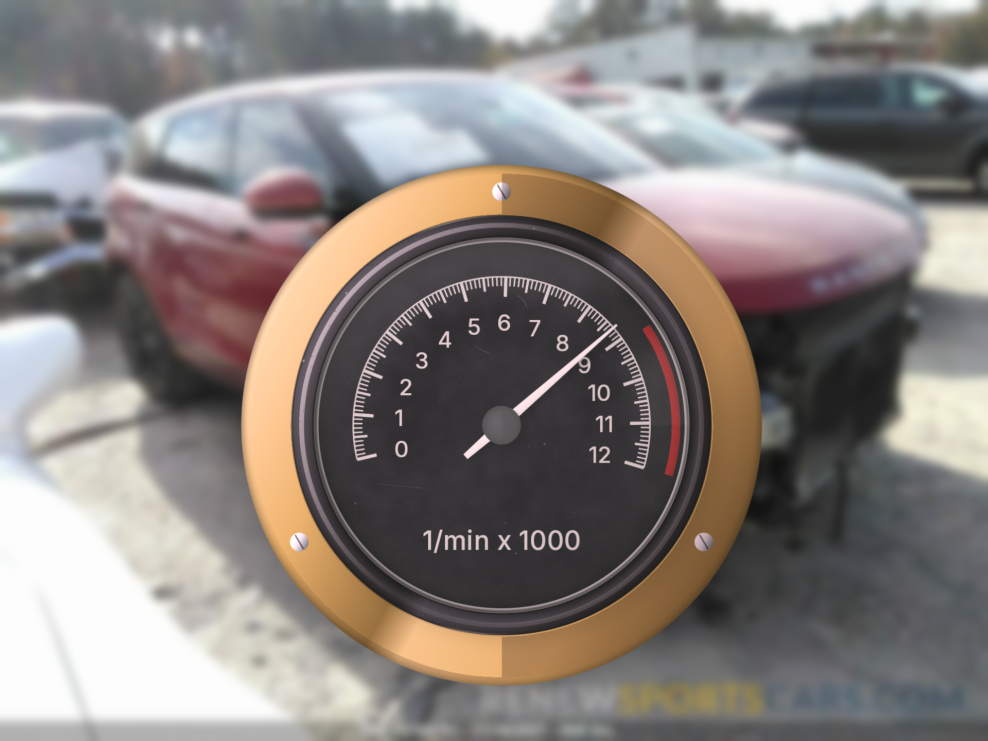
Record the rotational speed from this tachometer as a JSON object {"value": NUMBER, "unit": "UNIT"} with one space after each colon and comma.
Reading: {"value": 8700, "unit": "rpm"}
